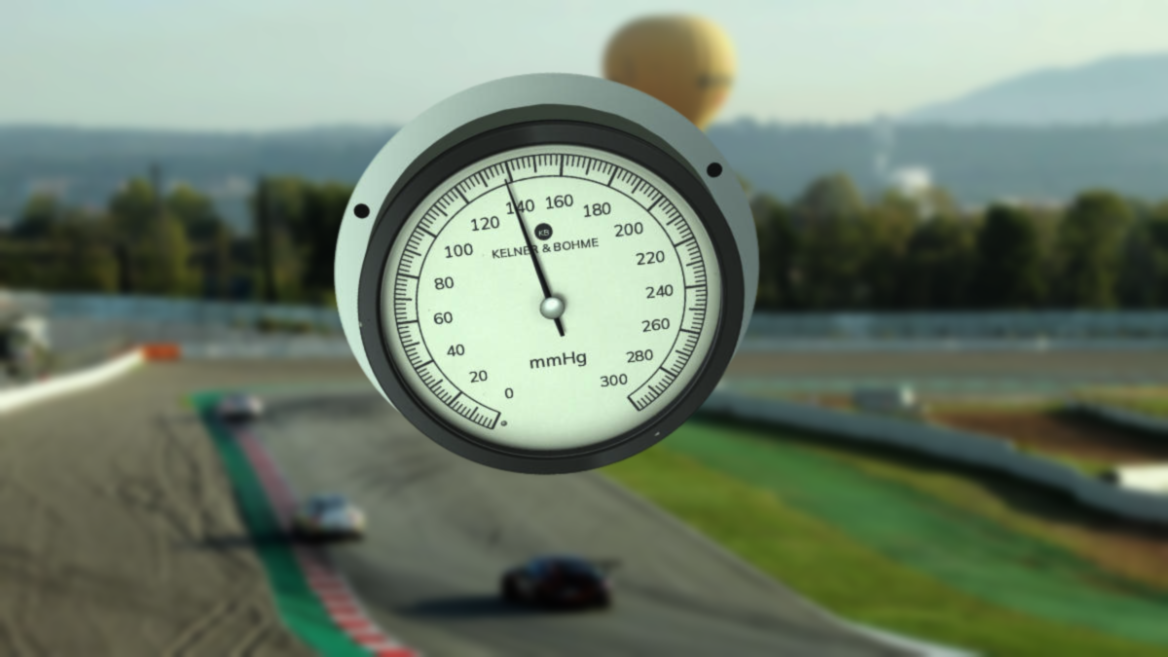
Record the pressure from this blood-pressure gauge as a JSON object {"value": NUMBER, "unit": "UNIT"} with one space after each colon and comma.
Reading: {"value": 138, "unit": "mmHg"}
